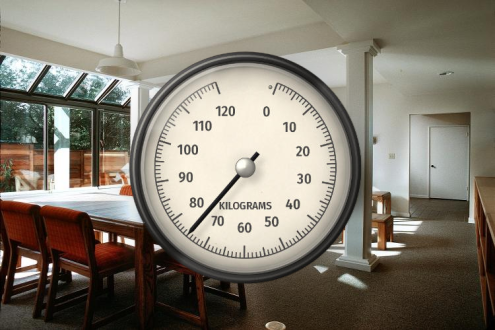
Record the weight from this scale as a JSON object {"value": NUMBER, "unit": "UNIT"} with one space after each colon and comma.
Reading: {"value": 75, "unit": "kg"}
